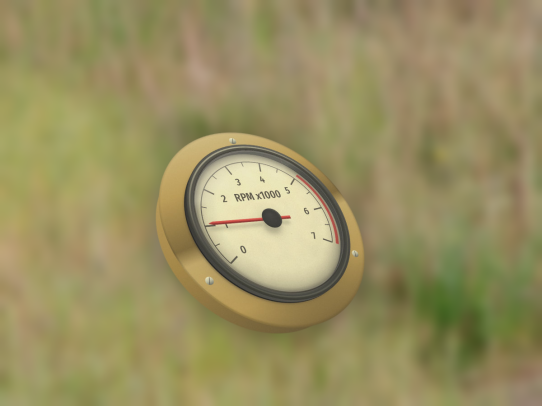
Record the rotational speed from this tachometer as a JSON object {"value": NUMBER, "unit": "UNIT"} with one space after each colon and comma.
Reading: {"value": 1000, "unit": "rpm"}
